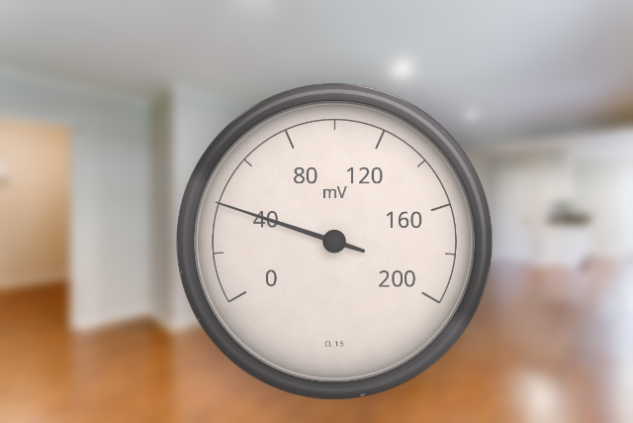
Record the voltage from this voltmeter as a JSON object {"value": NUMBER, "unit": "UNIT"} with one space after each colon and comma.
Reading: {"value": 40, "unit": "mV"}
